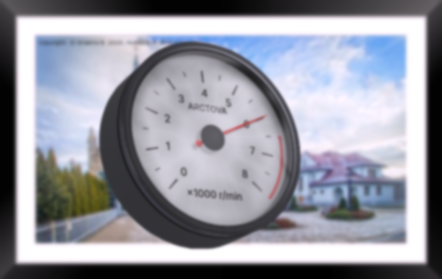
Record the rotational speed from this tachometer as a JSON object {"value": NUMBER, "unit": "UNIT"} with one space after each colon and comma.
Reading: {"value": 6000, "unit": "rpm"}
